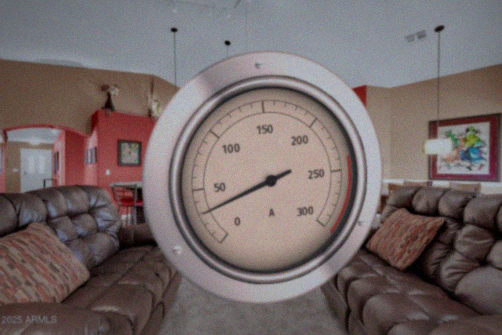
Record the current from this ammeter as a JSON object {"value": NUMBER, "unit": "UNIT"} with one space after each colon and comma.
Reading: {"value": 30, "unit": "A"}
